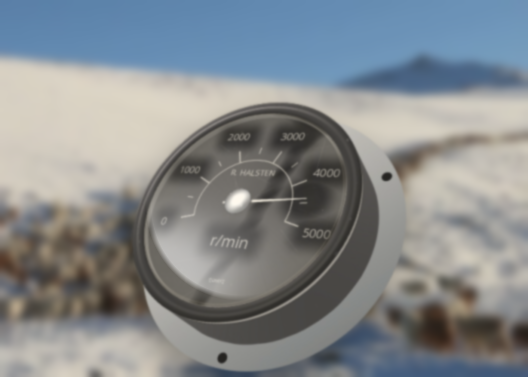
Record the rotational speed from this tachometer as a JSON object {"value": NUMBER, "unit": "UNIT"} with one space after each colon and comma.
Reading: {"value": 4500, "unit": "rpm"}
